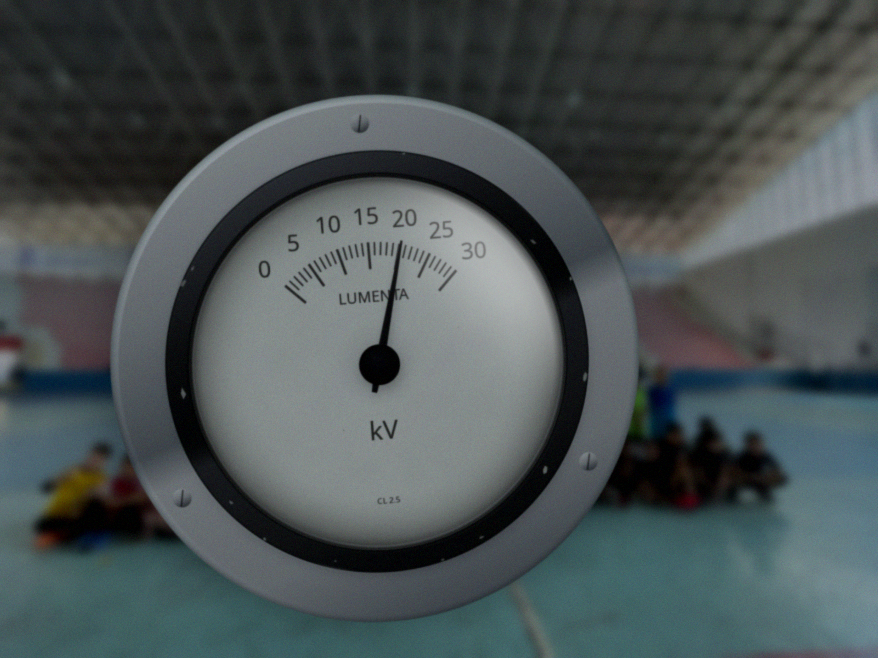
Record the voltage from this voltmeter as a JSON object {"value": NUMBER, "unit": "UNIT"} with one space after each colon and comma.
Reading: {"value": 20, "unit": "kV"}
